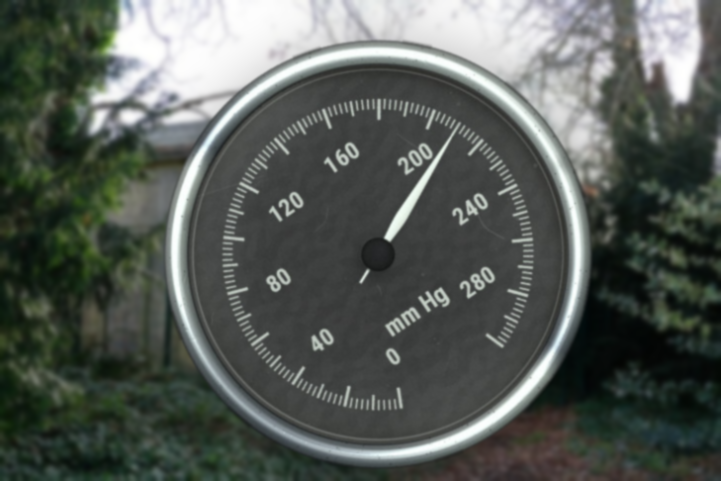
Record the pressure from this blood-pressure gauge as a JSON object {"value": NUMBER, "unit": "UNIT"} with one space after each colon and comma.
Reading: {"value": 210, "unit": "mmHg"}
